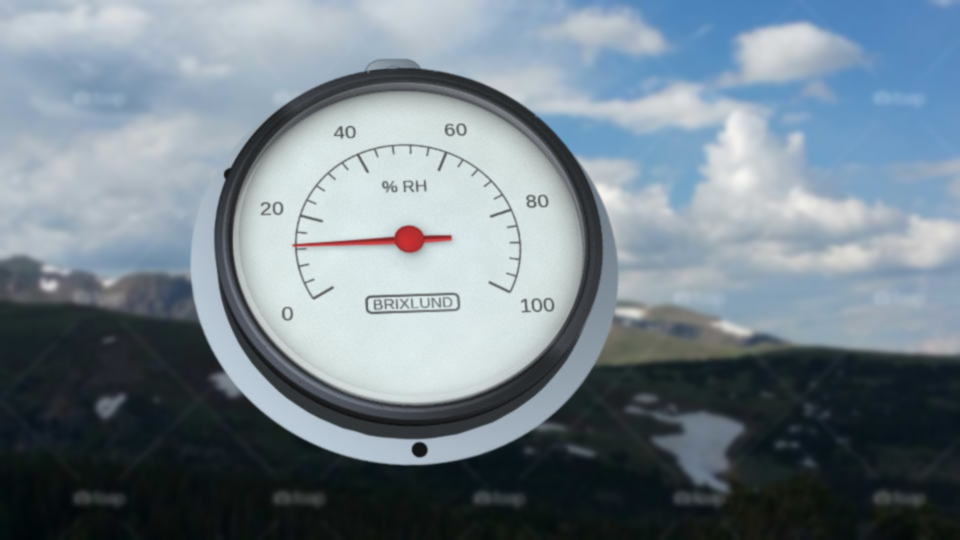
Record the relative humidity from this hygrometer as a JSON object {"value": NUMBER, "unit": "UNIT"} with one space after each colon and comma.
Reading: {"value": 12, "unit": "%"}
